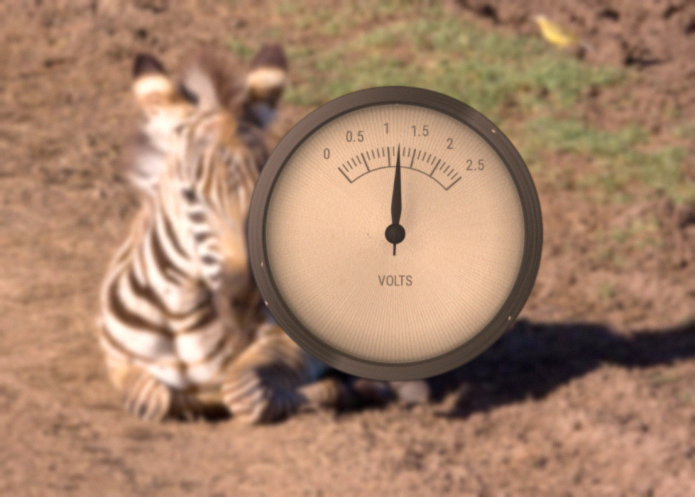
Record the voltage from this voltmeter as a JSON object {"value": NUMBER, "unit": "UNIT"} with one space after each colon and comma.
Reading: {"value": 1.2, "unit": "V"}
